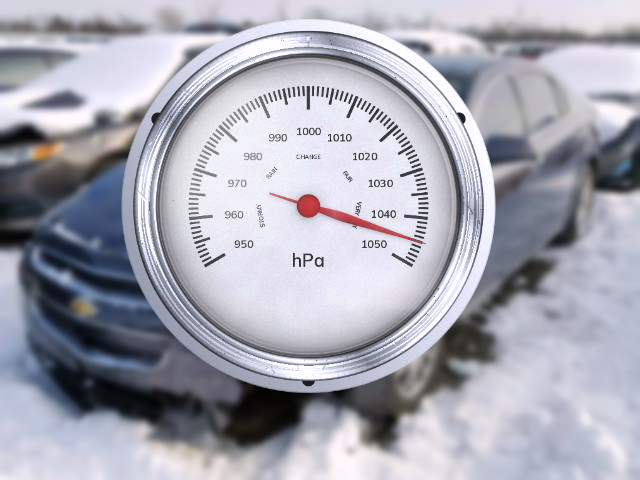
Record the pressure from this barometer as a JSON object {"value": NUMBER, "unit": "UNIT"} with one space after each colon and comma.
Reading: {"value": 1045, "unit": "hPa"}
